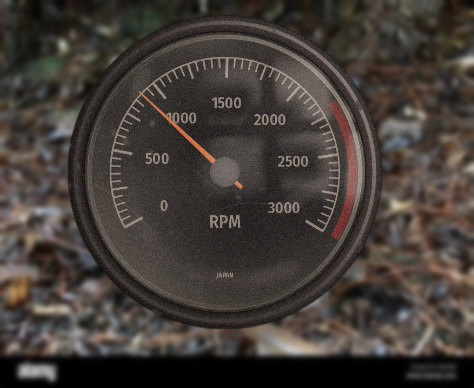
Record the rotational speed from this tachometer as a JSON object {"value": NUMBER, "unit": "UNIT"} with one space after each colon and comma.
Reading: {"value": 900, "unit": "rpm"}
